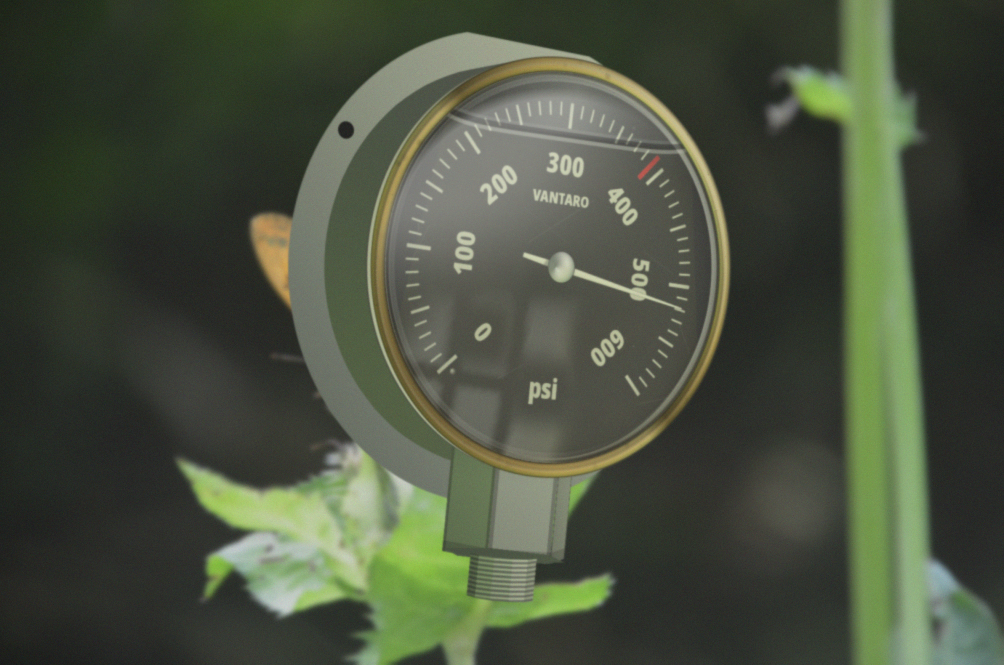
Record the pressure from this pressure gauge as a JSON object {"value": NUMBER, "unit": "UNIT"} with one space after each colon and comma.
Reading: {"value": 520, "unit": "psi"}
